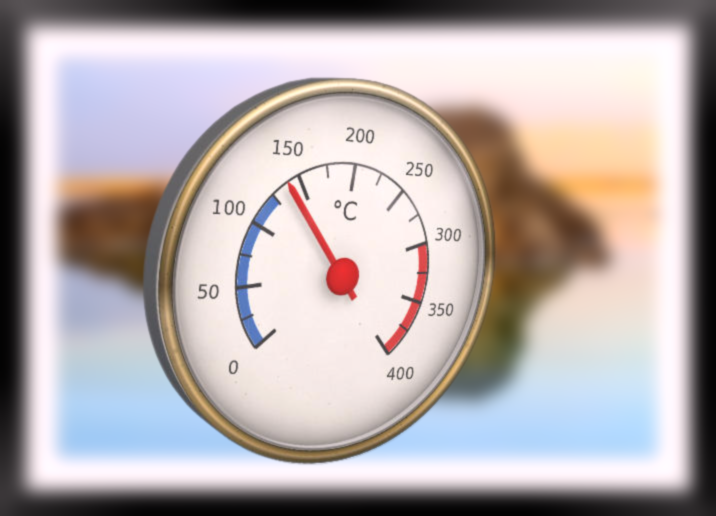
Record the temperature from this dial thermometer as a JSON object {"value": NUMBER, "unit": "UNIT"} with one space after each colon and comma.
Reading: {"value": 137.5, "unit": "°C"}
